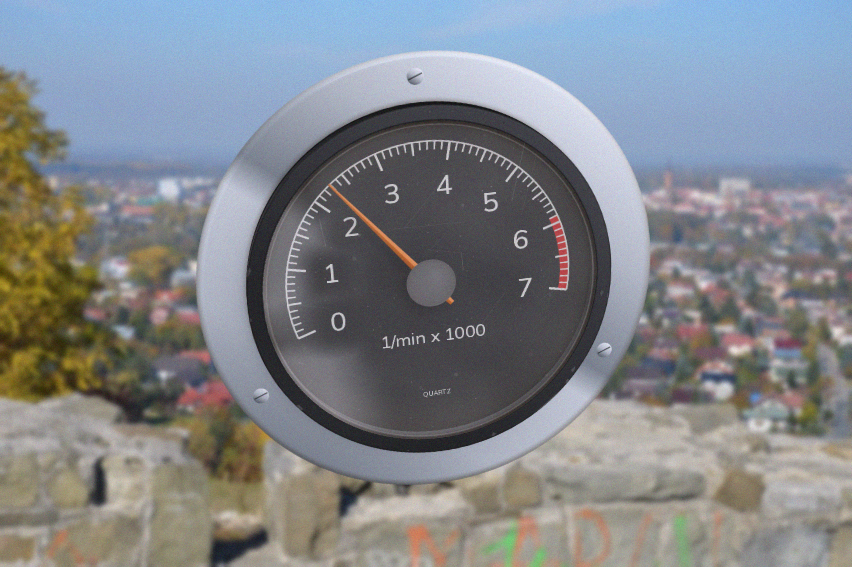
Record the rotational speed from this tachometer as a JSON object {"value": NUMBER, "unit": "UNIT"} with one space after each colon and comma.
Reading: {"value": 2300, "unit": "rpm"}
